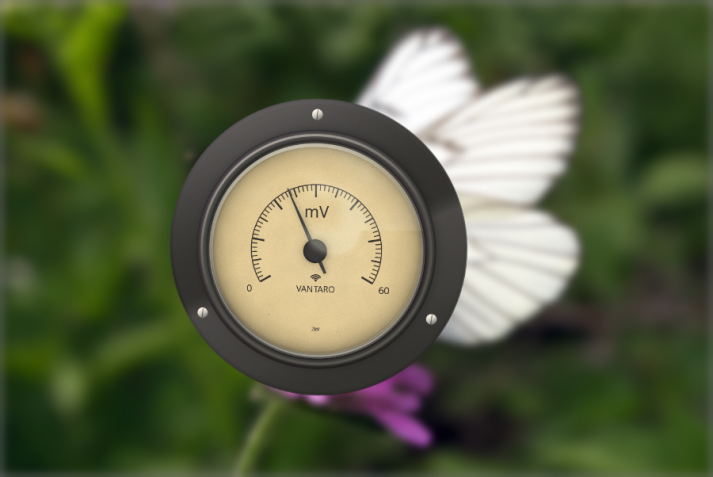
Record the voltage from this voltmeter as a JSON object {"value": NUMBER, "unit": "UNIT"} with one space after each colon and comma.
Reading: {"value": 24, "unit": "mV"}
